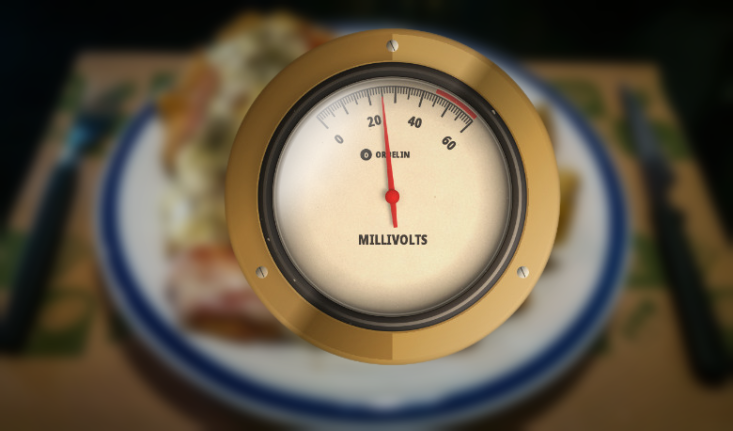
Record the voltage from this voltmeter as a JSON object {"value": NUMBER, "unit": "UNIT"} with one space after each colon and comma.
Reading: {"value": 25, "unit": "mV"}
